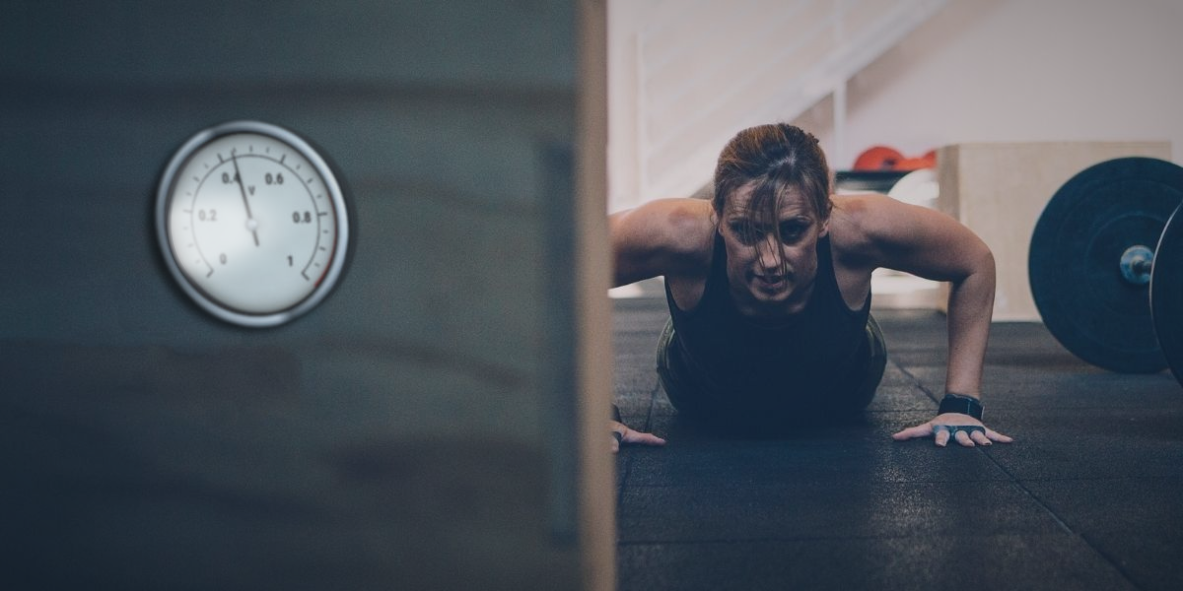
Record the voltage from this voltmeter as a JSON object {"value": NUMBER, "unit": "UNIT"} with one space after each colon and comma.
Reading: {"value": 0.45, "unit": "V"}
